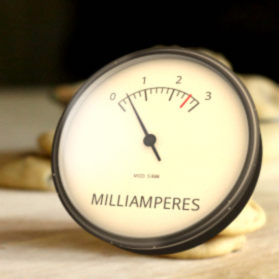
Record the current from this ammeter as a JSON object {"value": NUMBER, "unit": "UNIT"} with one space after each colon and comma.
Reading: {"value": 0.4, "unit": "mA"}
